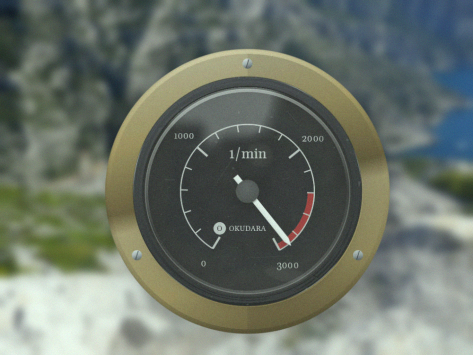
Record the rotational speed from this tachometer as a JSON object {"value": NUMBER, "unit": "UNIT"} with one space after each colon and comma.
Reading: {"value": 2900, "unit": "rpm"}
